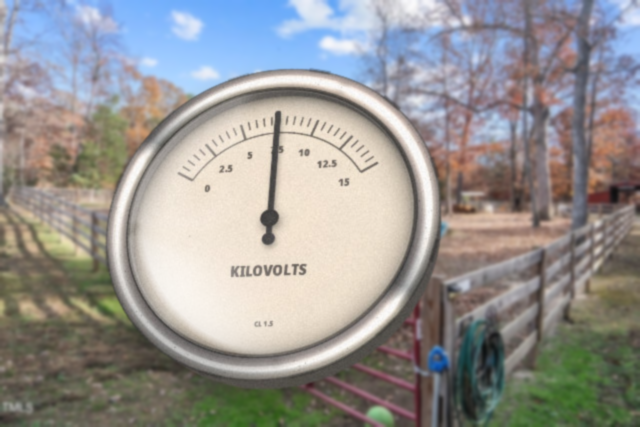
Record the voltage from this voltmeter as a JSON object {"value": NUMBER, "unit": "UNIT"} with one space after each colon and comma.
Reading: {"value": 7.5, "unit": "kV"}
